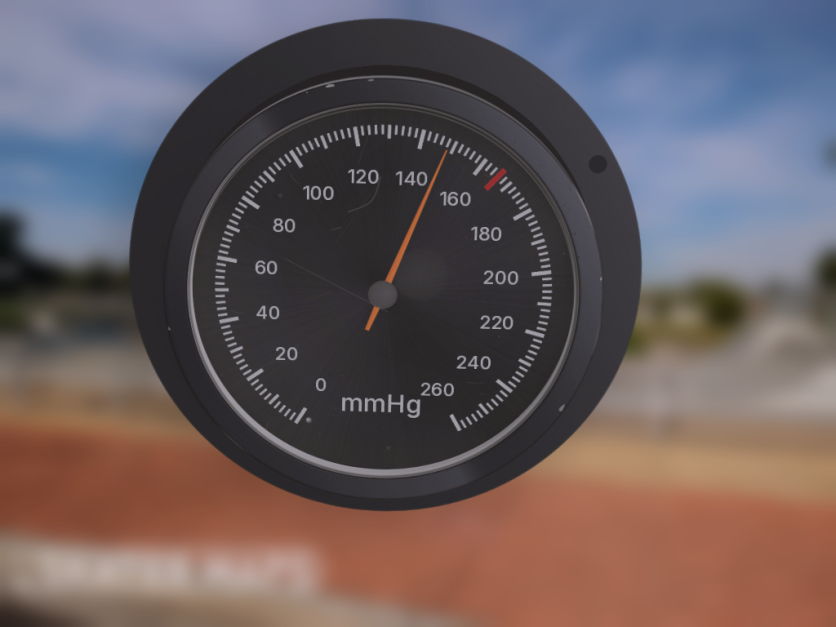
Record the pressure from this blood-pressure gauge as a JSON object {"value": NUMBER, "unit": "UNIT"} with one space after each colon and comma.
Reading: {"value": 148, "unit": "mmHg"}
